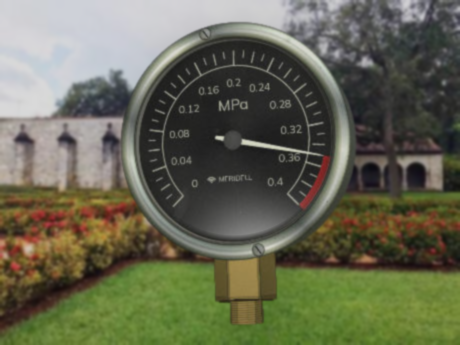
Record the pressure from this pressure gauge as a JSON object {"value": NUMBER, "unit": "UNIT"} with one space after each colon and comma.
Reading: {"value": 0.35, "unit": "MPa"}
